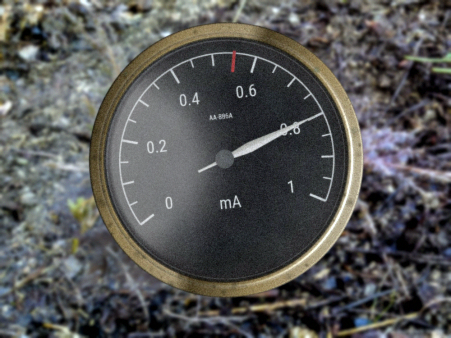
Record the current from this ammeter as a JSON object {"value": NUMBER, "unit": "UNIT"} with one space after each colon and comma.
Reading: {"value": 0.8, "unit": "mA"}
